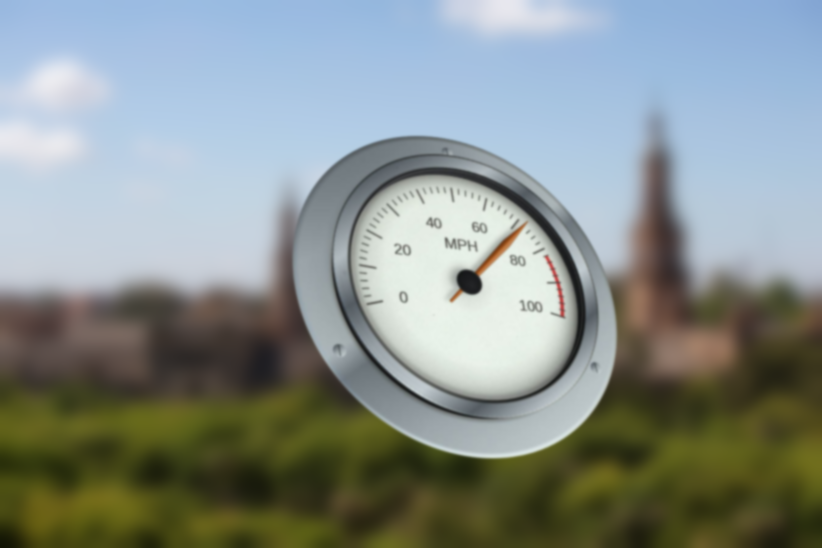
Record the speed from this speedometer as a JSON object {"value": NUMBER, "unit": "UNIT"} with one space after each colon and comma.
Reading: {"value": 72, "unit": "mph"}
